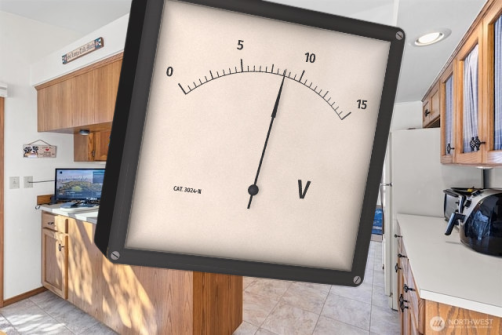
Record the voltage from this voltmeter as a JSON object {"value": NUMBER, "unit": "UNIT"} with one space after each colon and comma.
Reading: {"value": 8.5, "unit": "V"}
